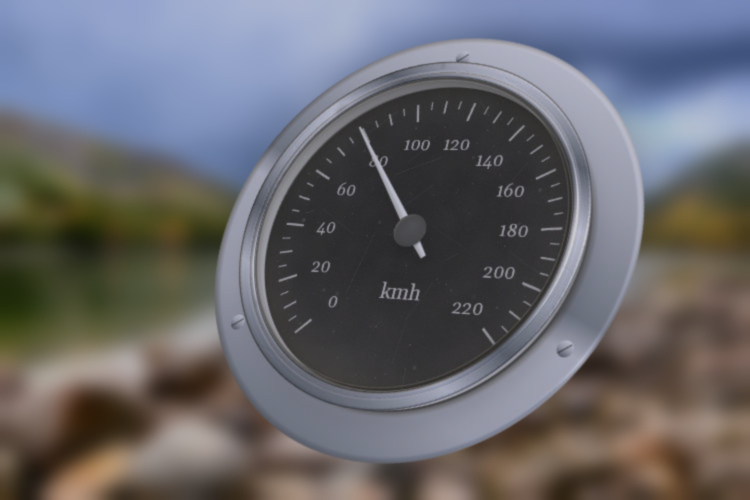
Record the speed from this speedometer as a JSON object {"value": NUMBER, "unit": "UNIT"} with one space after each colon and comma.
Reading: {"value": 80, "unit": "km/h"}
